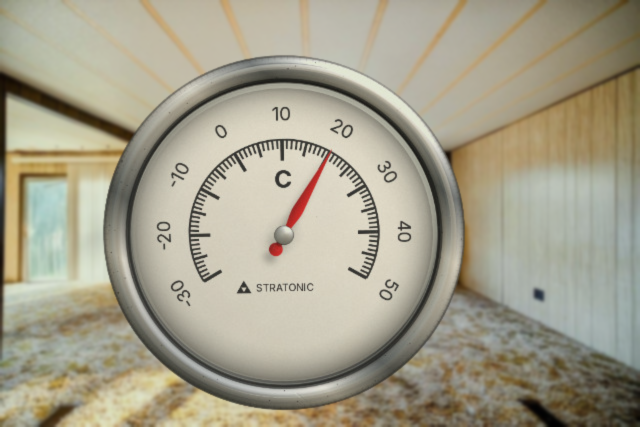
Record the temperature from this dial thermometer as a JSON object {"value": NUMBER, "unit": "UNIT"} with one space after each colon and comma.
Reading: {"value": 20, "unit": "°C"}
